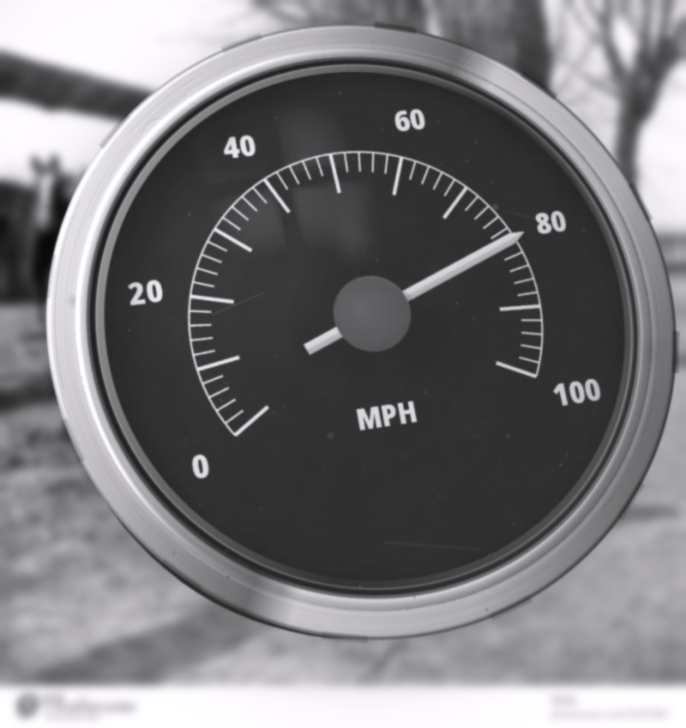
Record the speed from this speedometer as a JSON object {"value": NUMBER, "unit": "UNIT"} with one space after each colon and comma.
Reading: {"value": 80, "unit": "mph"}
